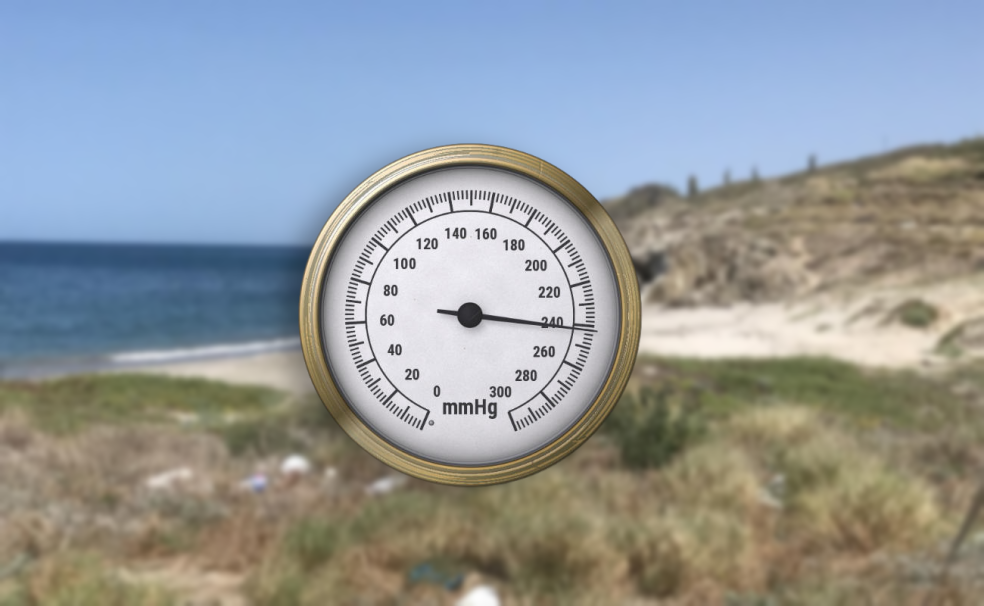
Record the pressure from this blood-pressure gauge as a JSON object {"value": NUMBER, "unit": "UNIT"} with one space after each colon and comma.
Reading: {"value": 242, "unit": "mmHg"}
